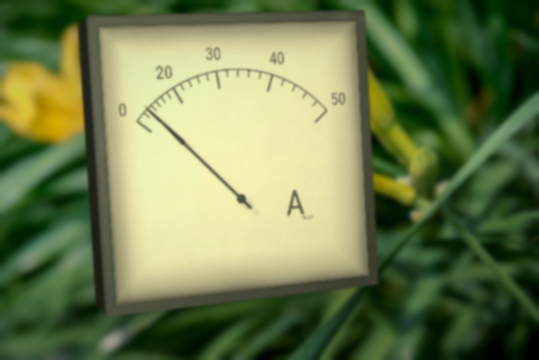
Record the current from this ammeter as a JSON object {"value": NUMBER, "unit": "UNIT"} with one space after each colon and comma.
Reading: {"value": 10, "unit": "A"}
